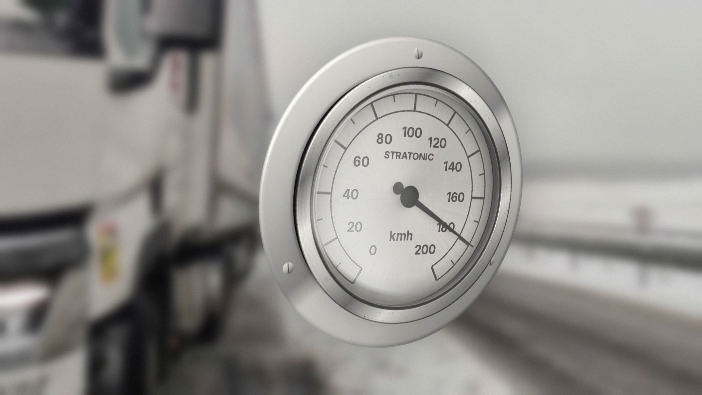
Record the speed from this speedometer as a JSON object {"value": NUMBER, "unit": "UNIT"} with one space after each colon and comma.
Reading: {"value": 180, "unit": "km/h"}
